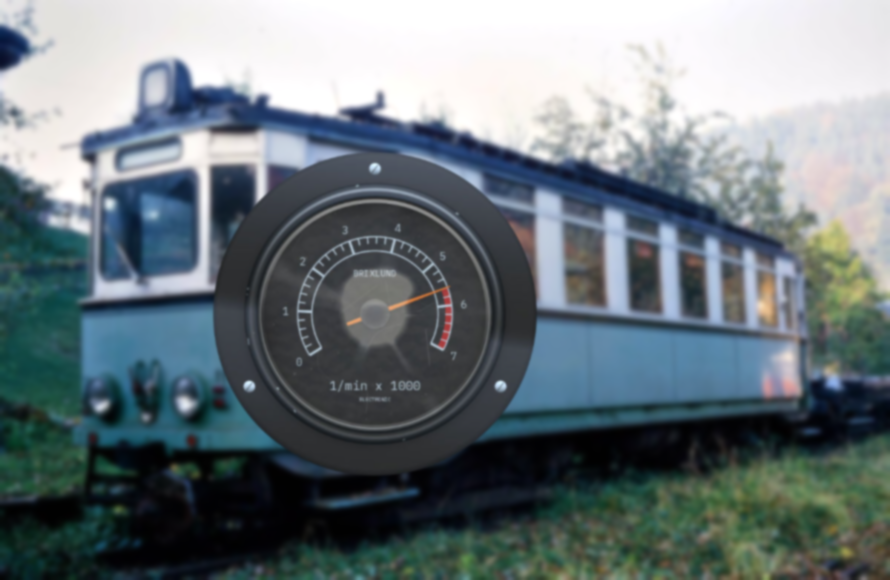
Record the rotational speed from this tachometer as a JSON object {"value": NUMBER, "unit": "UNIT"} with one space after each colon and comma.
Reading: {"value": 5600, "unit": "rpm"}
